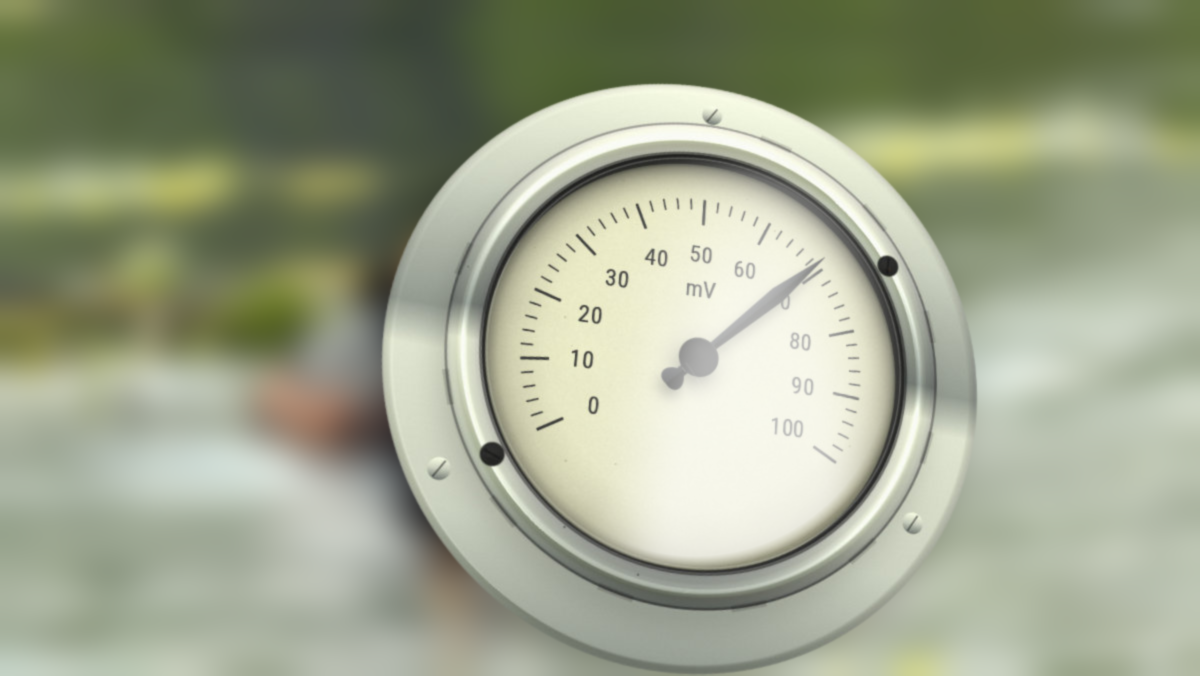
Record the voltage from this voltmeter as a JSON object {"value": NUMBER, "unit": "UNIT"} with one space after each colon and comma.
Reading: {"value": 69, "unit": "mV"}
